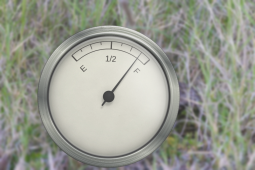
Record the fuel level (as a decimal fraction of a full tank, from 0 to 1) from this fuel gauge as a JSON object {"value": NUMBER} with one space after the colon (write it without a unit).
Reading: {"value": 0.875}
